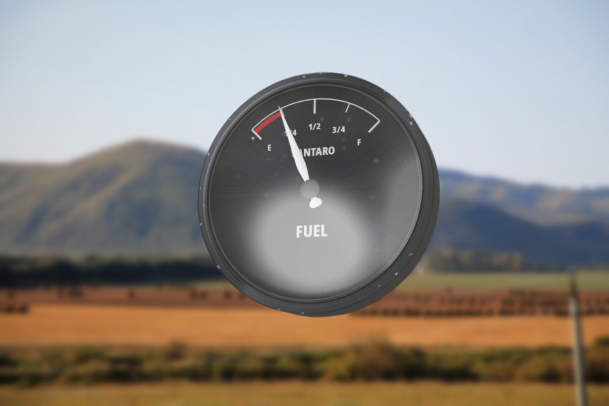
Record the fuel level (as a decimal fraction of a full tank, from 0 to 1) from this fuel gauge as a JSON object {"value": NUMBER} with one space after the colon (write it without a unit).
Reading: {"value": 0.25}
